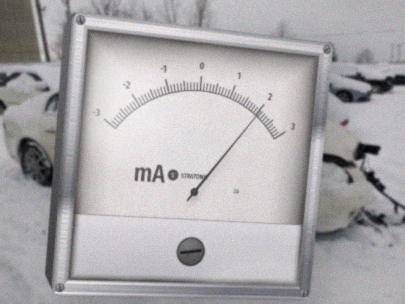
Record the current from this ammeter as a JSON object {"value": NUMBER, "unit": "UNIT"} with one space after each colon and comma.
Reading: {"value": 2, "unit": "mA"}
